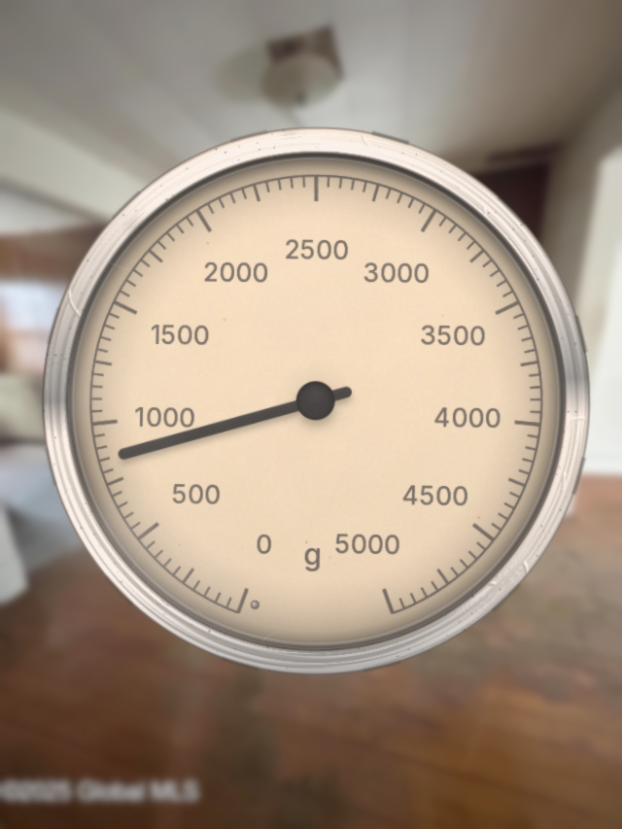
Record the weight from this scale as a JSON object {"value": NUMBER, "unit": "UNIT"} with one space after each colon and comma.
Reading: {"value": 850, "unit": "g"}
